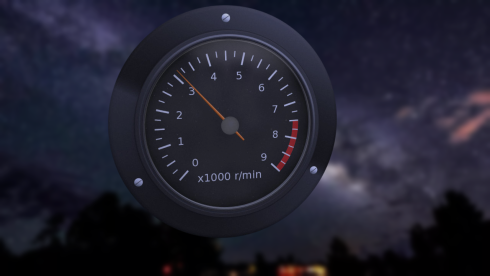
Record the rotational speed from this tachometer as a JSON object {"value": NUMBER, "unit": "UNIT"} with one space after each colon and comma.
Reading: {"value": 3125, "unit": "rpm"}
